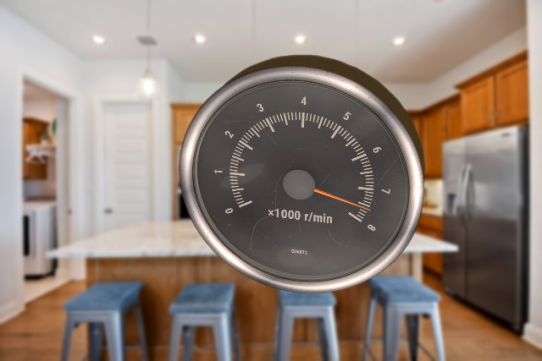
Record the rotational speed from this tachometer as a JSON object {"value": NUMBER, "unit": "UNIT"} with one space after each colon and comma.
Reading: {"value": 7500, "unit": "rpm"}
